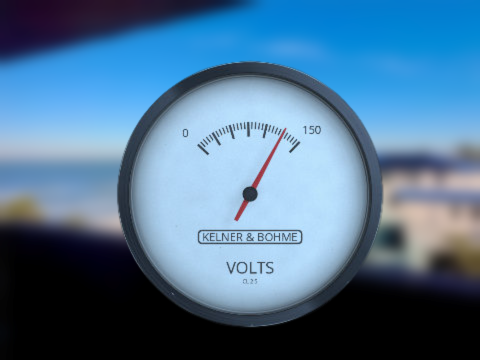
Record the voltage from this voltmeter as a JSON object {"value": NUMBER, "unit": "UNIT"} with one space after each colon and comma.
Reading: {"value": 125, "unit": "V"}
